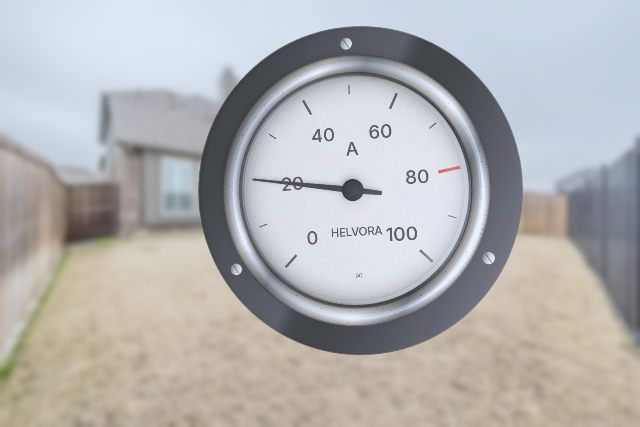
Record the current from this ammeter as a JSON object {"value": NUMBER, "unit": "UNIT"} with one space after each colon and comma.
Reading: {"value": 20, "unit": "A"}
